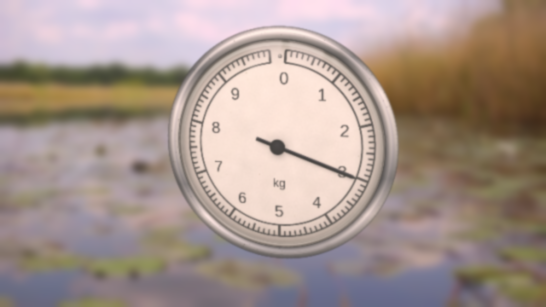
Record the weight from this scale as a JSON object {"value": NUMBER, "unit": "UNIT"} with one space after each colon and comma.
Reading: {"value": 3, "unit": "kg"}
